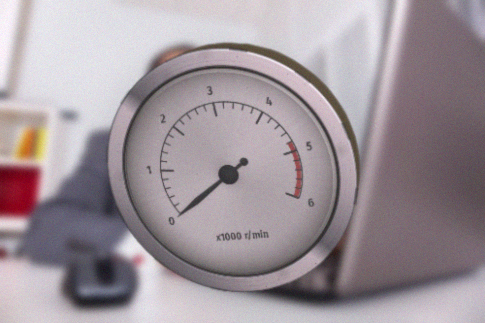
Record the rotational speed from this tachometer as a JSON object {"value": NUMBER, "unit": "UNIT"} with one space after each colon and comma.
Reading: {"value": 0, "unit": "rpm"}
